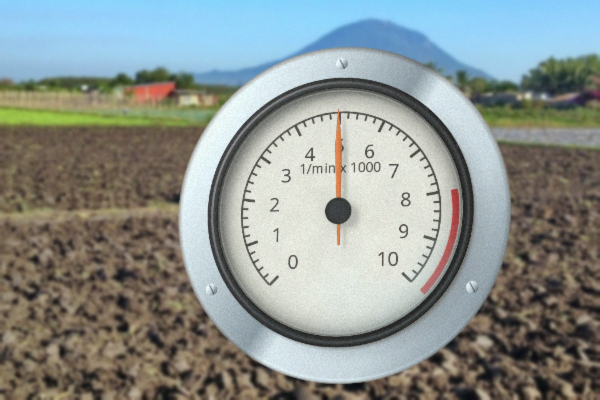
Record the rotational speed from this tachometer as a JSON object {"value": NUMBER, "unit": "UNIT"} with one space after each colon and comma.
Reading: {"value": 5000, "unit": "rpm"}
